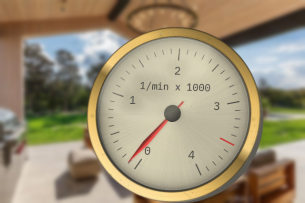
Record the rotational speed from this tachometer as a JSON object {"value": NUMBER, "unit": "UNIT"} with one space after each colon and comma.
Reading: {"value": 100, "unit": "rpm"}
